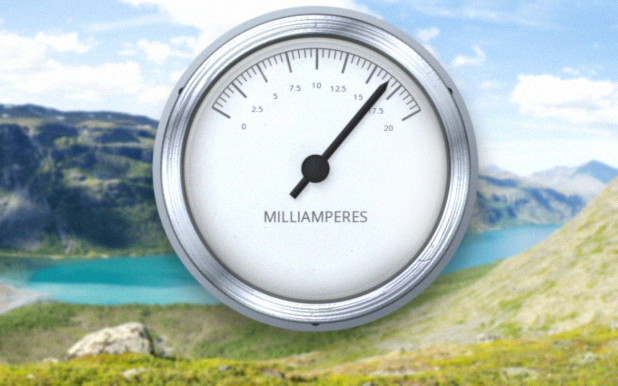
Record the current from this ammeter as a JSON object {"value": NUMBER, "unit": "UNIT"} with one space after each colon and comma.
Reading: {"value": 16.5, "unit": "mA"}
